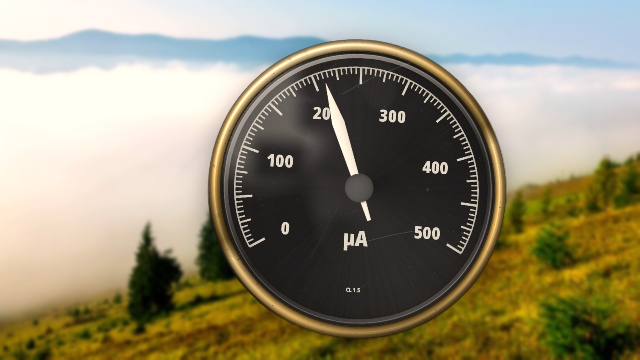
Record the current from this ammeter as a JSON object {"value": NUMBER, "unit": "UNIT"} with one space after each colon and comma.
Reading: {"value": 210, "unit": "µA"}
